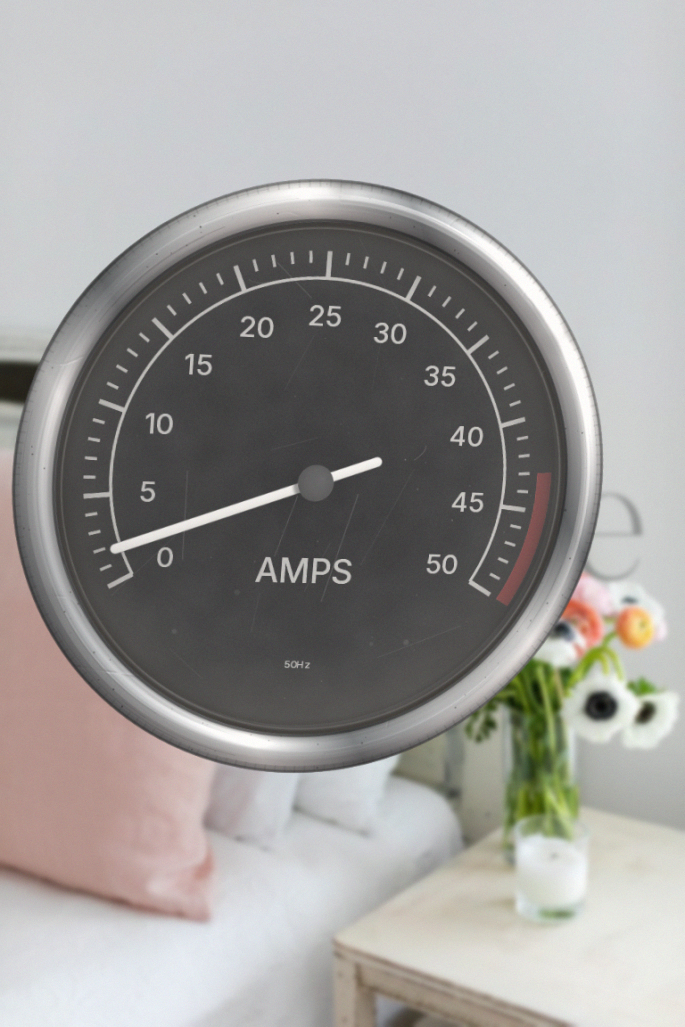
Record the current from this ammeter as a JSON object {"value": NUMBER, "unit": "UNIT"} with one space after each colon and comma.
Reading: {"value": 2, "unit": "A"}
